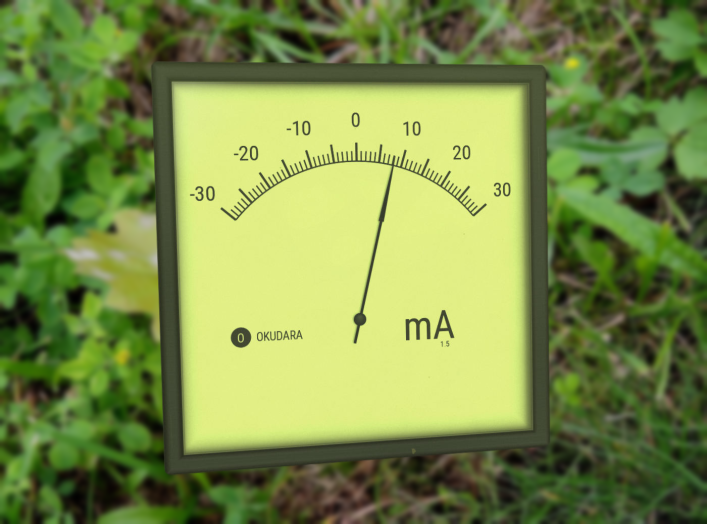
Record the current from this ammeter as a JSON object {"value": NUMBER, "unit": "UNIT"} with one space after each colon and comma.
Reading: {"value": 8, "unit": "mA"}
